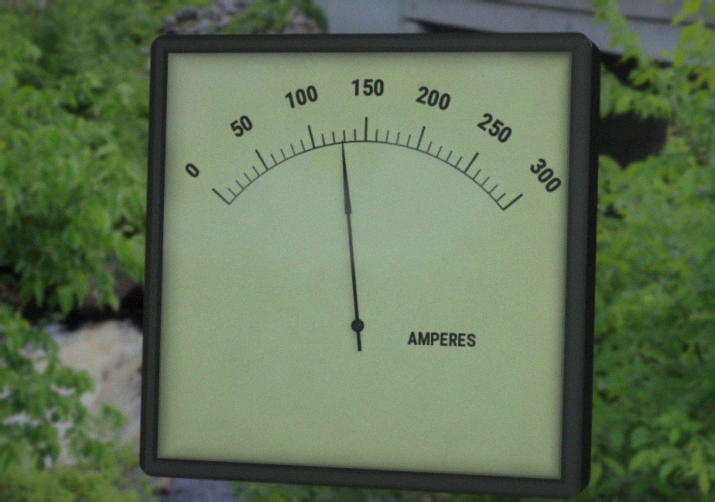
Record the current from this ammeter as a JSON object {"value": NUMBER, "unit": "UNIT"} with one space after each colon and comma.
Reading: {"value": 130, "unit": "A"}
